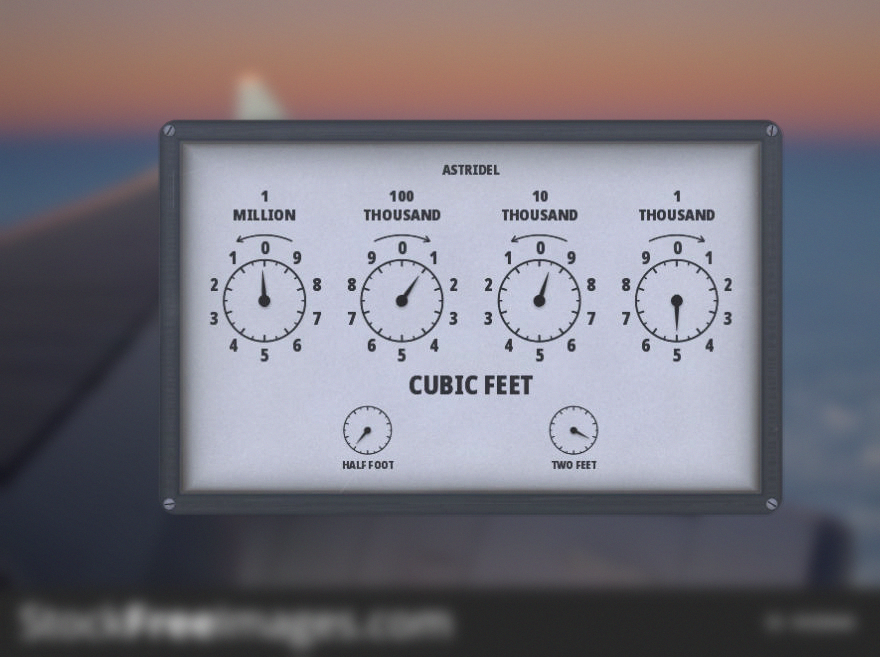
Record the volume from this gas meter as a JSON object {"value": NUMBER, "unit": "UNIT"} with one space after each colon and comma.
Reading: {"value": 9500, "unit": "ft³"}
